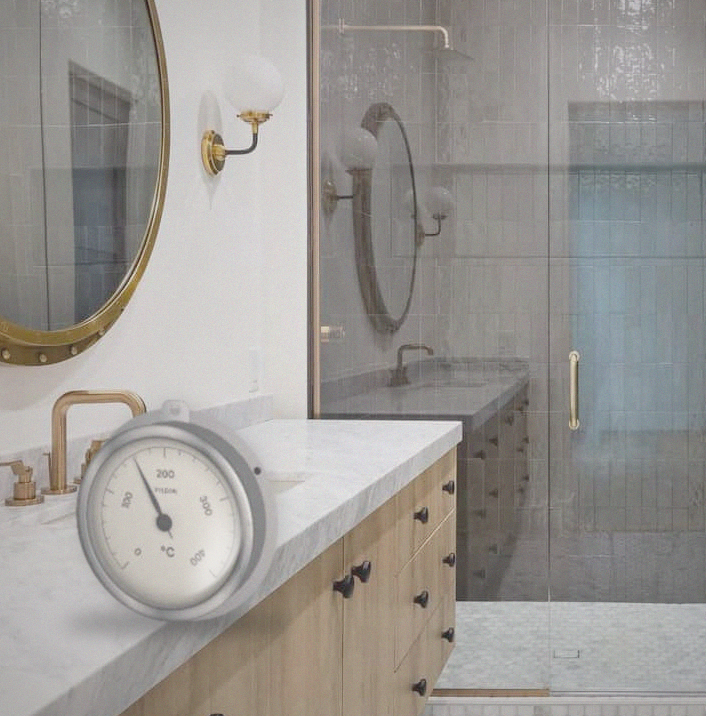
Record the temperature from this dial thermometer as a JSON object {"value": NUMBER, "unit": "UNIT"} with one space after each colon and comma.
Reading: {"value": 160, "unit": "°C"}
